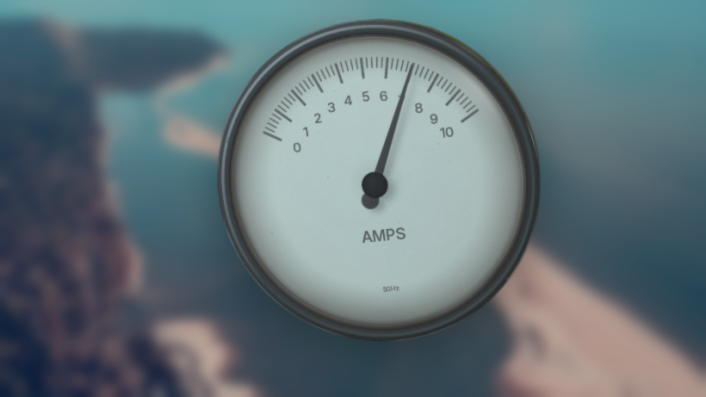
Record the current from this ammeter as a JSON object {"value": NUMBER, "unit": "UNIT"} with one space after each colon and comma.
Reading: {"value": 7, "unit": "A"}
